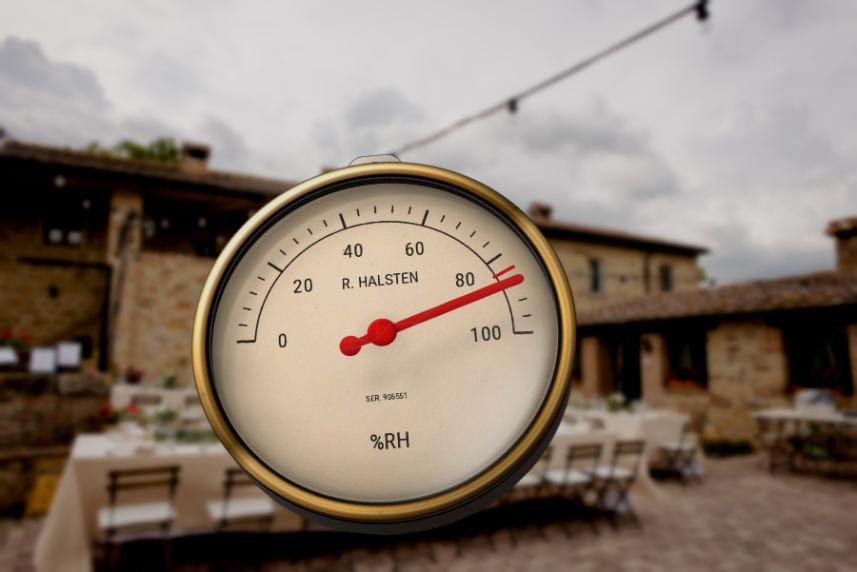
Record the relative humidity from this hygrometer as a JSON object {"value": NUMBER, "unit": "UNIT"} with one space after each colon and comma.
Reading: {"value": 88, "unit": "%"}
